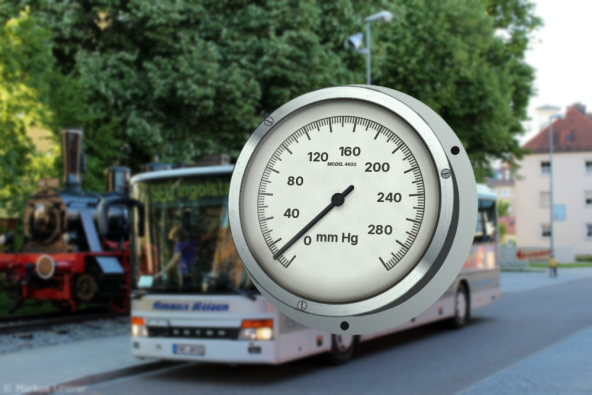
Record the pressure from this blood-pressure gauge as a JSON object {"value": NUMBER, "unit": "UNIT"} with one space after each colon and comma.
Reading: {"value": 10, "unit": "mmHg"}
